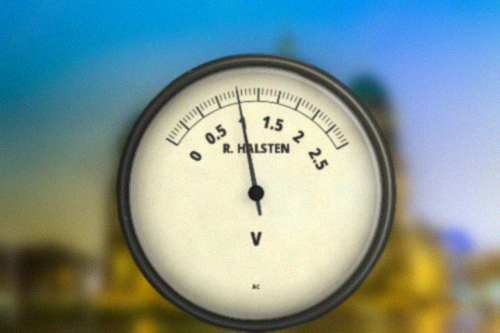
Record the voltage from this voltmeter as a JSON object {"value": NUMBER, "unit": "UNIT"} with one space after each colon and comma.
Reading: {"value": 1, "unit": "V"}
